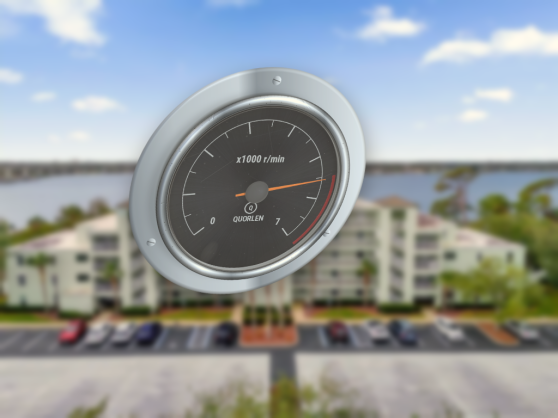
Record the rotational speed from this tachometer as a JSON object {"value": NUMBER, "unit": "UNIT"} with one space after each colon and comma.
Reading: {"value": 5500, "unit": "rpm"}
